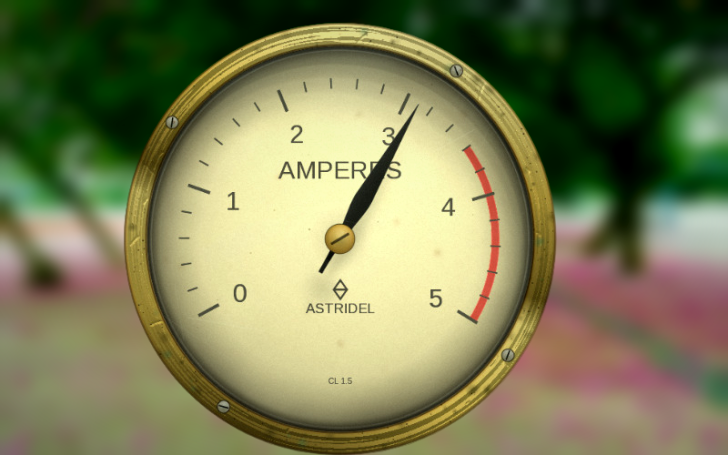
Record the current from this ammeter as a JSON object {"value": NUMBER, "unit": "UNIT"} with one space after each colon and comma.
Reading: {"value": 3.1, "unit": "A"}
